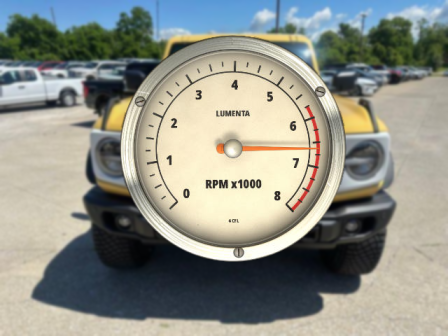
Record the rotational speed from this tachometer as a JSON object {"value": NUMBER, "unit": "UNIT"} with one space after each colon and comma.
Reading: {"value": 6625, "unit": "rpm"}
